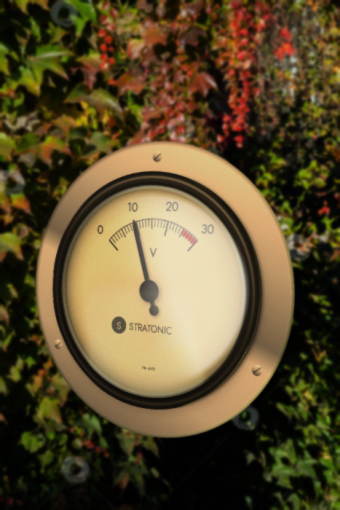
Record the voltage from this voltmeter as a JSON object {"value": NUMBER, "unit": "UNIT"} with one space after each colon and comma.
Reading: {"value": 10, "unit": "V"}
